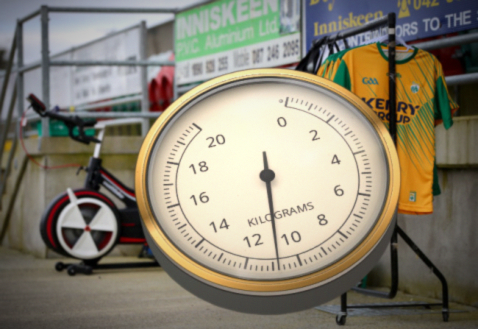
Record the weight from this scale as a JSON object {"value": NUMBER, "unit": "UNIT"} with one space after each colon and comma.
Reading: {"value": 10.8, "unit": "kg"}
